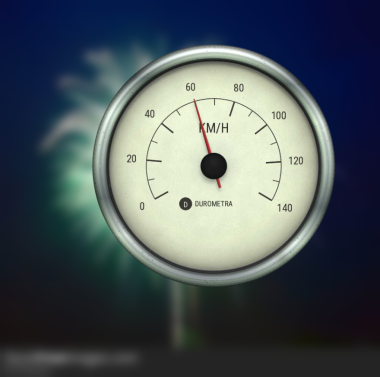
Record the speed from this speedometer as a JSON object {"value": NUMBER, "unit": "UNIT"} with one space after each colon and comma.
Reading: {"value": 60, "unit": "km/h"}
